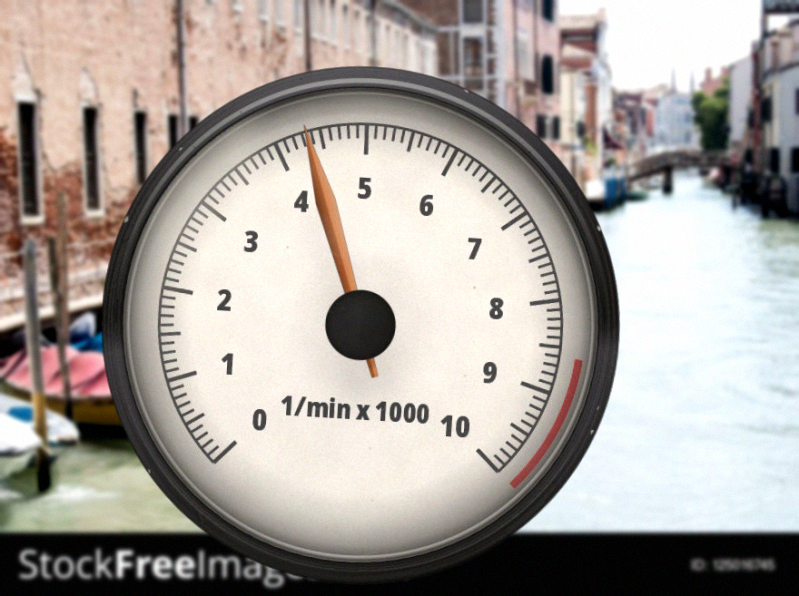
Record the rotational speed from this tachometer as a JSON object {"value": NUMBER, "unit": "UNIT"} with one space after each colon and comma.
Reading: {"value": 4350, "unit": "rpm"}
